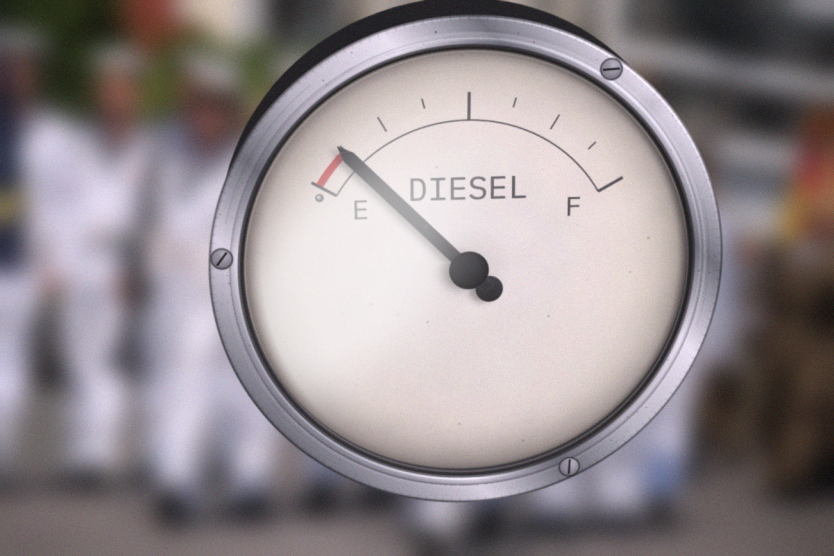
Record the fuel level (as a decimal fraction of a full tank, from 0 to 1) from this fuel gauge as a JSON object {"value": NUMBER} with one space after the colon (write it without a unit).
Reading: {"value": 0.125}
